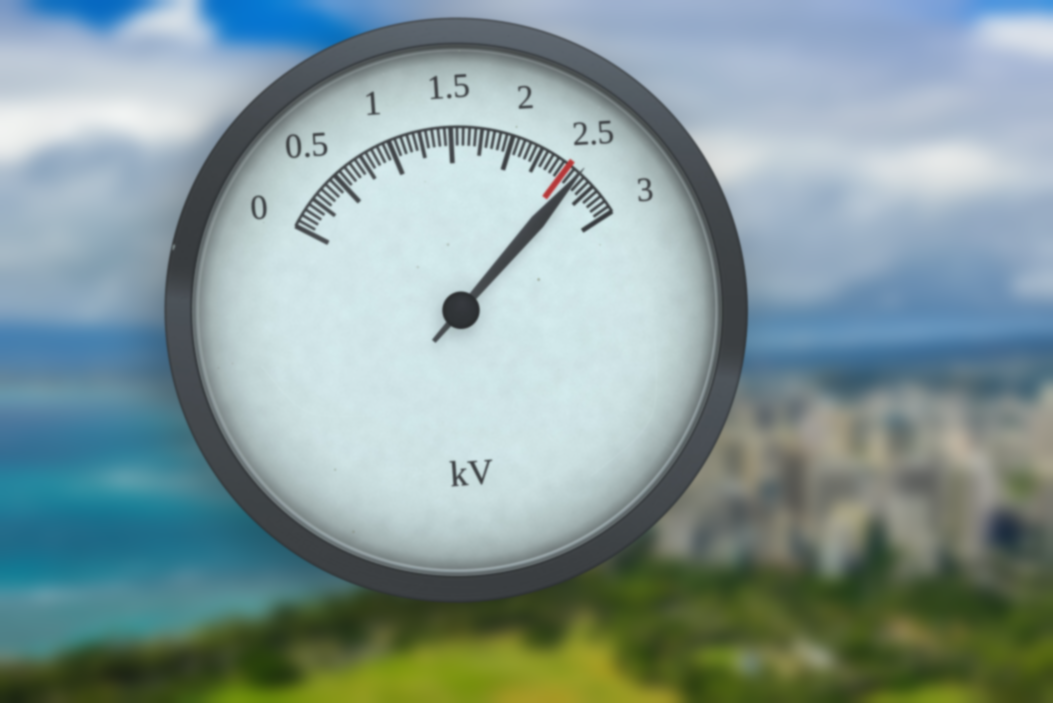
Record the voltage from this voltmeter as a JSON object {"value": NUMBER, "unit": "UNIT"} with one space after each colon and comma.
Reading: {"value": 2.6, "unit": "kV"}
